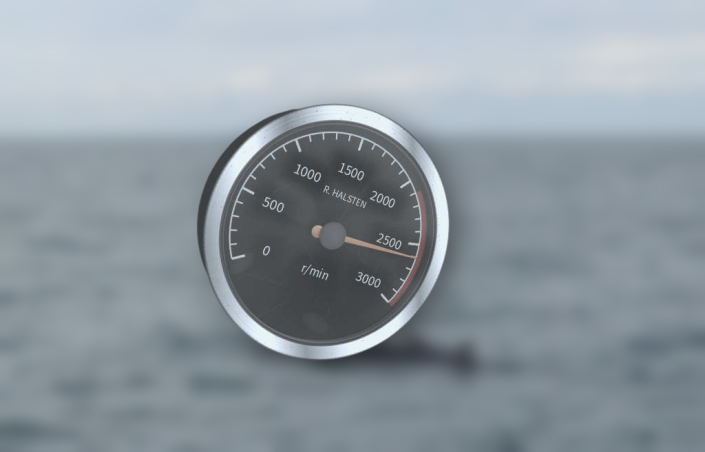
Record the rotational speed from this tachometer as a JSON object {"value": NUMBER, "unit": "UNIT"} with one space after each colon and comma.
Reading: {"value": 2600, "unit": "rpm"}
